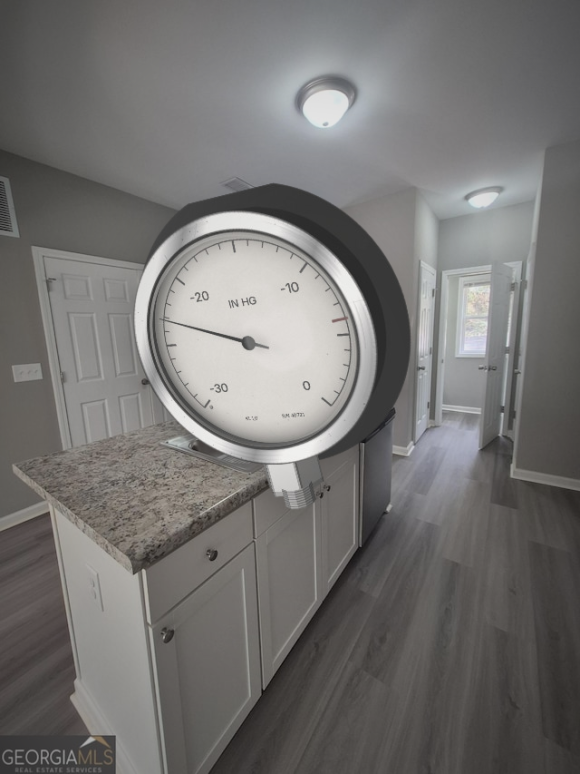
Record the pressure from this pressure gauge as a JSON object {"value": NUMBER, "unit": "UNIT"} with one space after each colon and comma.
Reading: {"value": -23, "unit": "inHg"}
